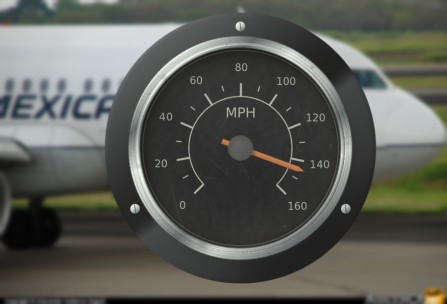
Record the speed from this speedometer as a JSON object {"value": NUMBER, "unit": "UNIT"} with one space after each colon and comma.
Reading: {"value": 145, "unit": "mph"}
